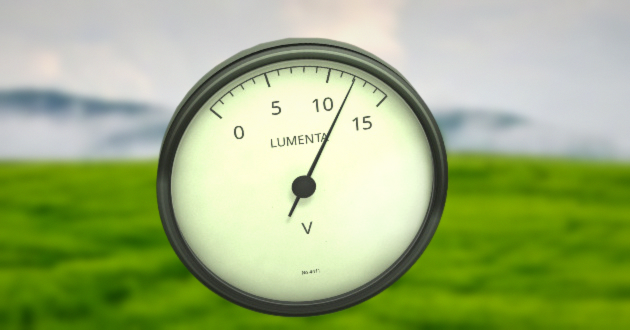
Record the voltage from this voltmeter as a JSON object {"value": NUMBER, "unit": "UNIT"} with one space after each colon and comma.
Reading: {"value": 12, "unit": "V"}
